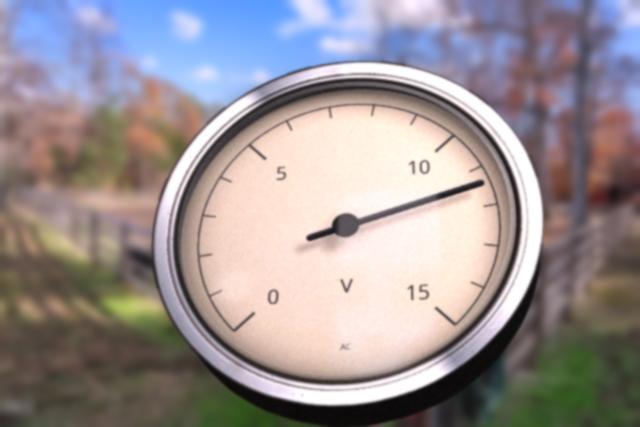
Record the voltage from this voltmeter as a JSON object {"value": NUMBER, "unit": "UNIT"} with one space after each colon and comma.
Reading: {"value": 11.5, "unit": "V"}
